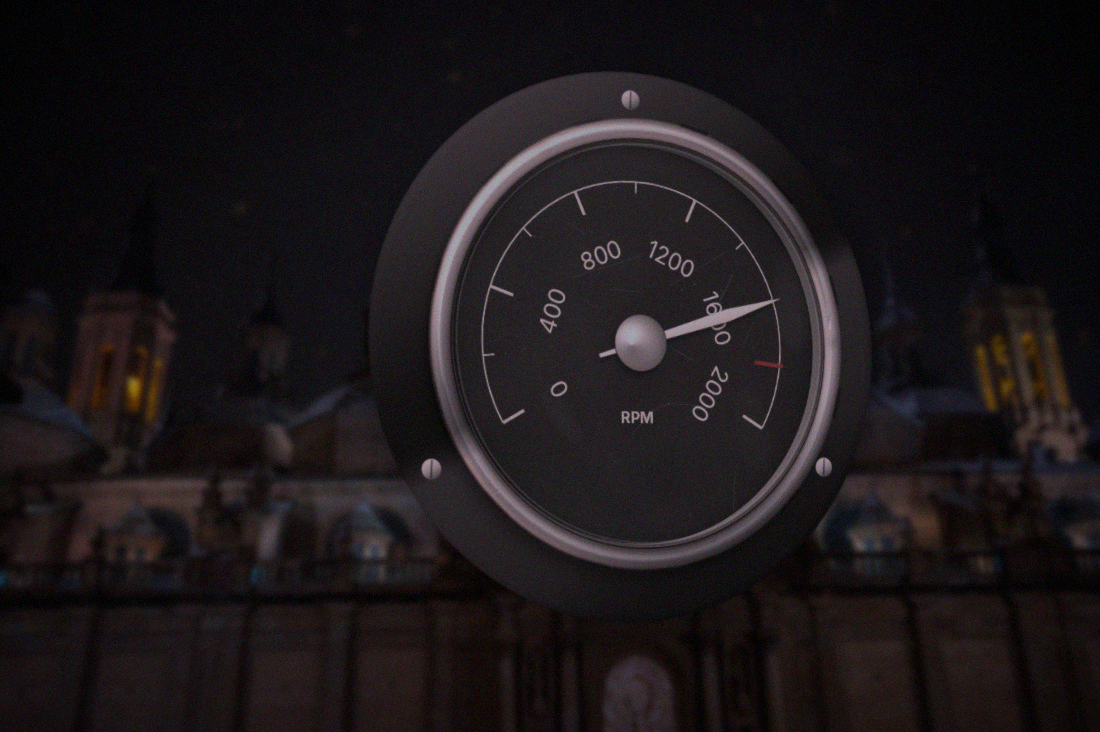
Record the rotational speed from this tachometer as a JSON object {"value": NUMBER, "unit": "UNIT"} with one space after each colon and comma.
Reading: {"value": 1600, "unit": "rpm"}
